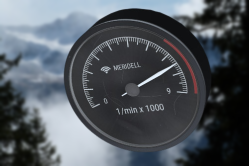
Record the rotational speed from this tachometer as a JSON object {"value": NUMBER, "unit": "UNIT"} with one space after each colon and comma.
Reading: {"value": 7500, "unit": "rpm"}
